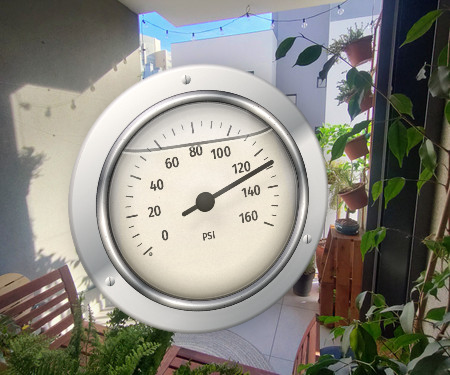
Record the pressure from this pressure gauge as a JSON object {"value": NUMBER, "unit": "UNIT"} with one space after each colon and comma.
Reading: {"value": 127.5, "unit": "psi"}
